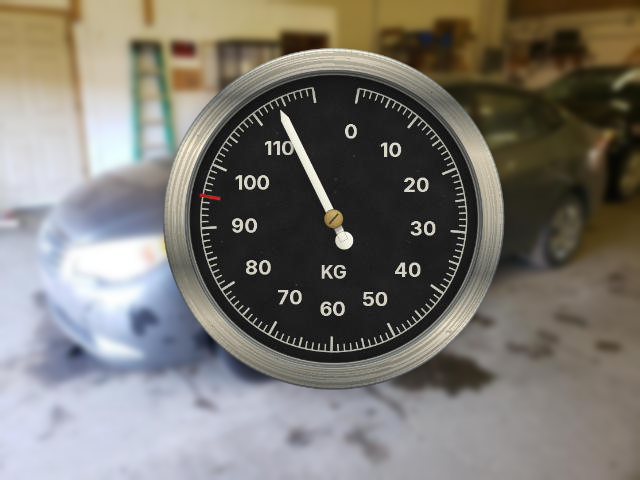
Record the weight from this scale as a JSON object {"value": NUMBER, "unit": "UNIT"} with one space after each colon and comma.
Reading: {"value": 114, "unit": "kg"}
